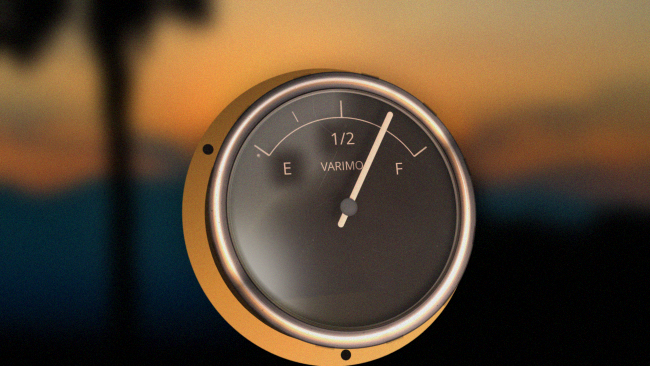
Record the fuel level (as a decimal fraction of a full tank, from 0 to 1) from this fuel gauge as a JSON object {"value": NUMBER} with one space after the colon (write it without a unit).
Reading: {"value": 0.75}
